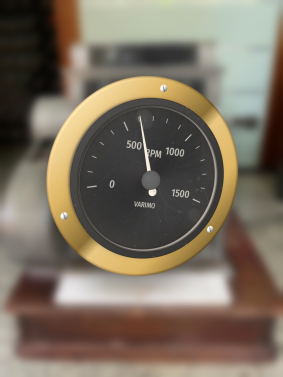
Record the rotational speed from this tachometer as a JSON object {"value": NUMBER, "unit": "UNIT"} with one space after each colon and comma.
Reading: {"value": 600, "unit": "rpm"}
